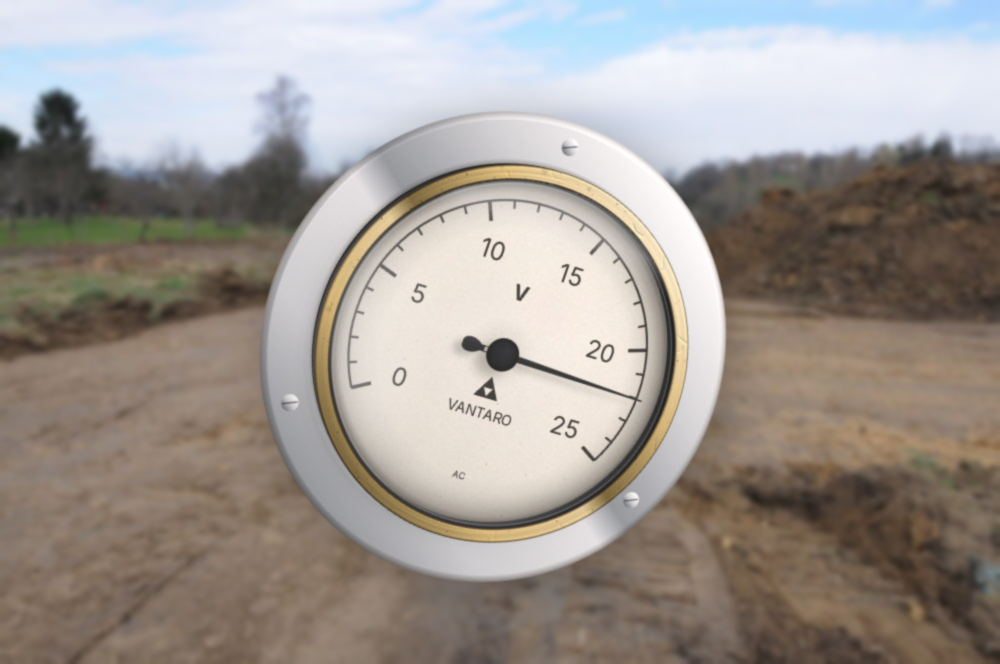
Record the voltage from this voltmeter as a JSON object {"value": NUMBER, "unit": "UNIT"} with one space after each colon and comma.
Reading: {"value": 22, "unit": "V"}
